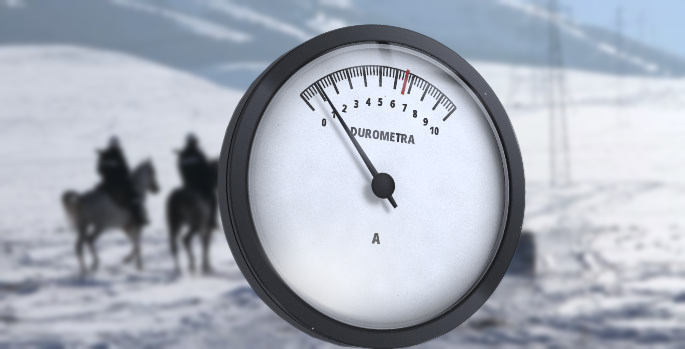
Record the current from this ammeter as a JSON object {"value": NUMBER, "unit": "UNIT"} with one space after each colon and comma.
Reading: {"value": 1, "unit": "A"}
